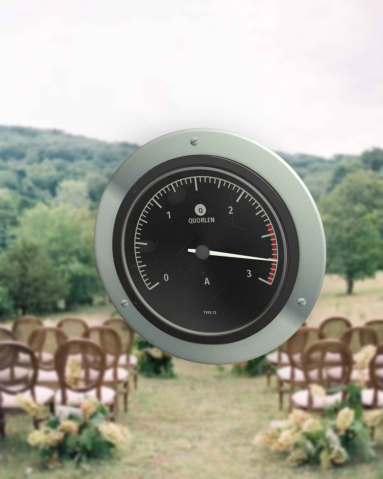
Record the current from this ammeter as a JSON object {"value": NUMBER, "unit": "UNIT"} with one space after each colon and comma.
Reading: {"value": 2.75, "unit": "A"}
